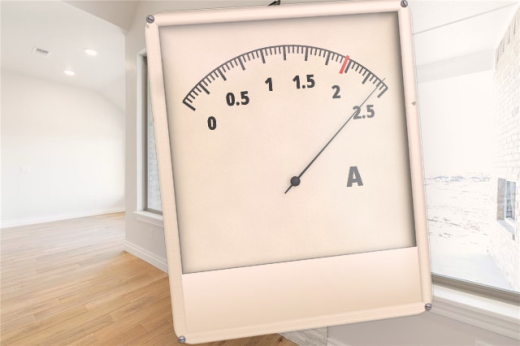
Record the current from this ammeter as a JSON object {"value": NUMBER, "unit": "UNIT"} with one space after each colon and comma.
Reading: {"value": 2.4, "unit": "A"}
